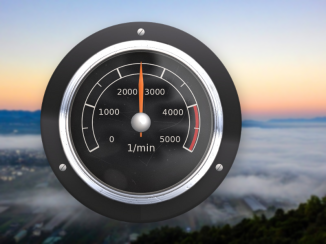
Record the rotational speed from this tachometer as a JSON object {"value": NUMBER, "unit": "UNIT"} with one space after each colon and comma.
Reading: {"value": 2500, "unit": "rpm"}
